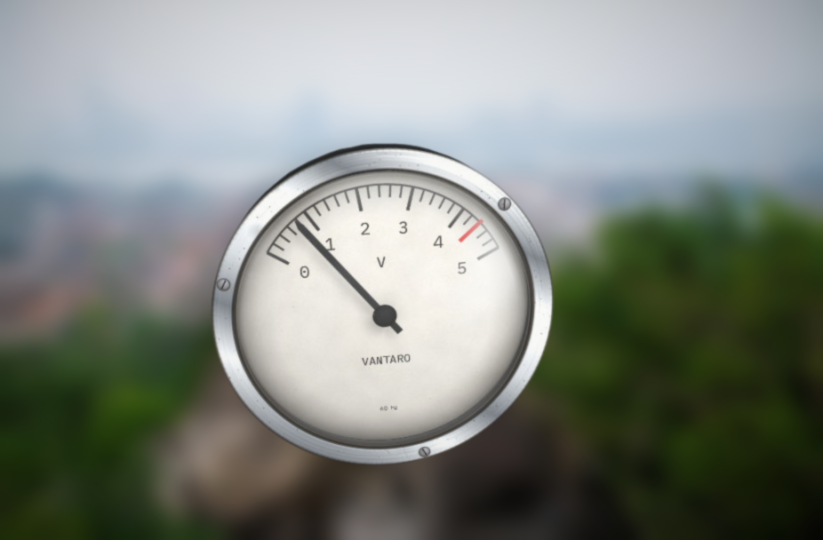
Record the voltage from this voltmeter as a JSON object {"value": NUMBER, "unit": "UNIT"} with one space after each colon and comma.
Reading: {"value": 0.8, "unit": "V"}
